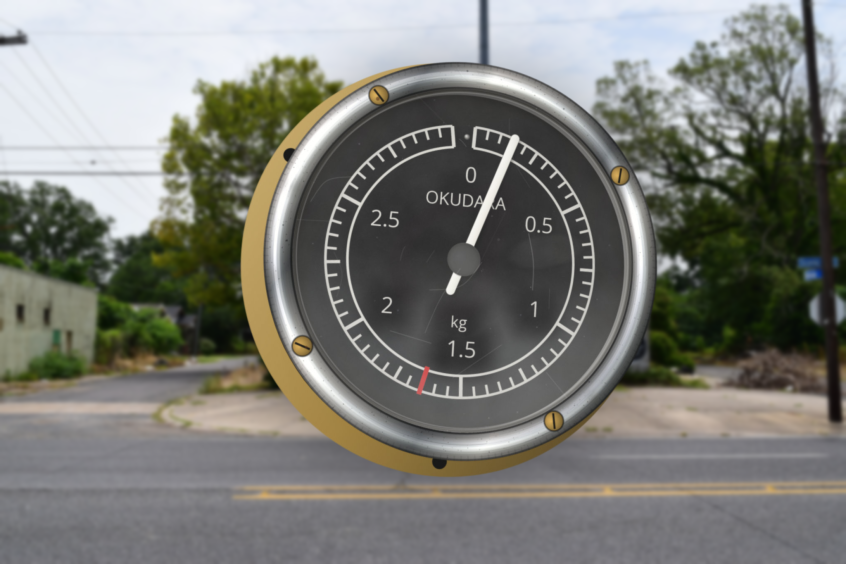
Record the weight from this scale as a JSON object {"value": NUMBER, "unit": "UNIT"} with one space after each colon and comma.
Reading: {"value": 0.15, "unit": "kg"}
